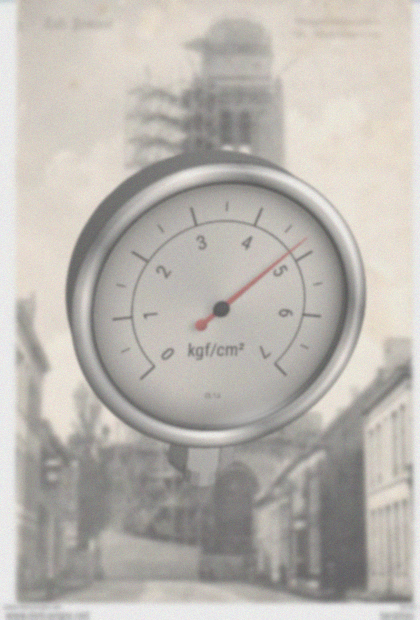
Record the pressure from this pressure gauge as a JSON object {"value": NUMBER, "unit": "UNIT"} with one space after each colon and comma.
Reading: {"value": 4.75, "unit": "kg/cm²"}
